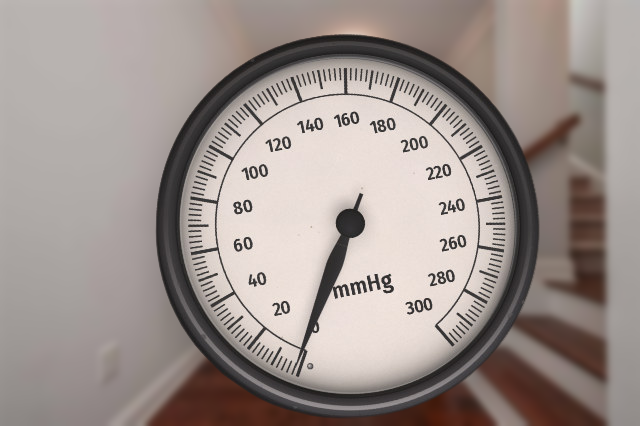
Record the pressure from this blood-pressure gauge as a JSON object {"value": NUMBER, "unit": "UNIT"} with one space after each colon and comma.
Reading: {"value": 2, "unit": "mmHg"}
